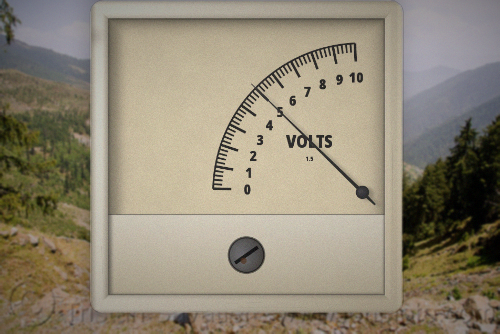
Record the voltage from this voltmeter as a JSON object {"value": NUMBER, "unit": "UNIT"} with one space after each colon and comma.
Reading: {"value": 5, "unit": "V"}
